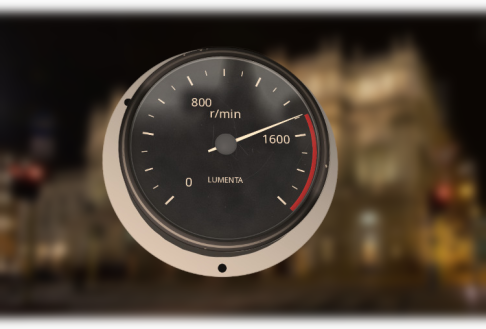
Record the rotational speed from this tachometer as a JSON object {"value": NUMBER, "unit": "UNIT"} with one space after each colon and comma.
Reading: {"value": 1500, "unit": "rpm"}
